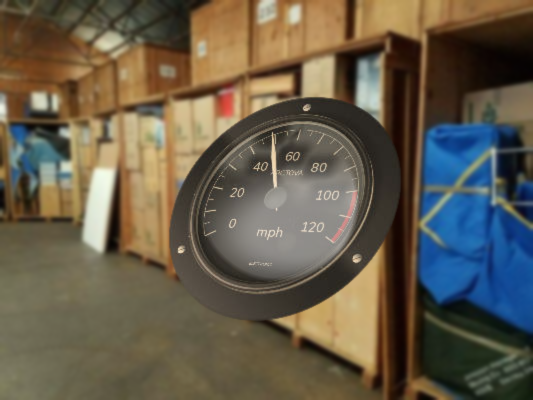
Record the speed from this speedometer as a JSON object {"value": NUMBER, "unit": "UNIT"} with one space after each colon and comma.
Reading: {"value": 50, "unit": "mph"}
